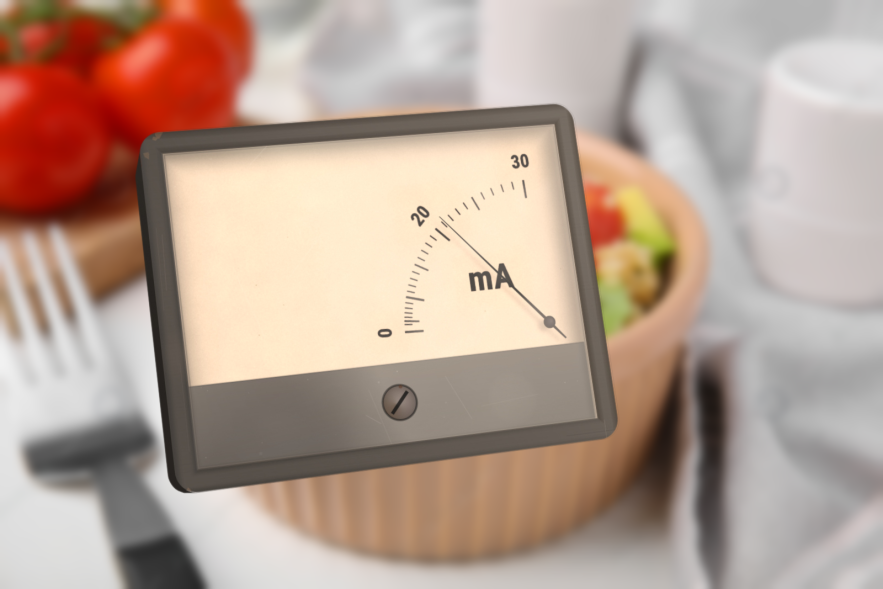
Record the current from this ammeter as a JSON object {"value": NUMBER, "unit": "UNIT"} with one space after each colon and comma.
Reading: {"value": 21, "unit": "mA"}
